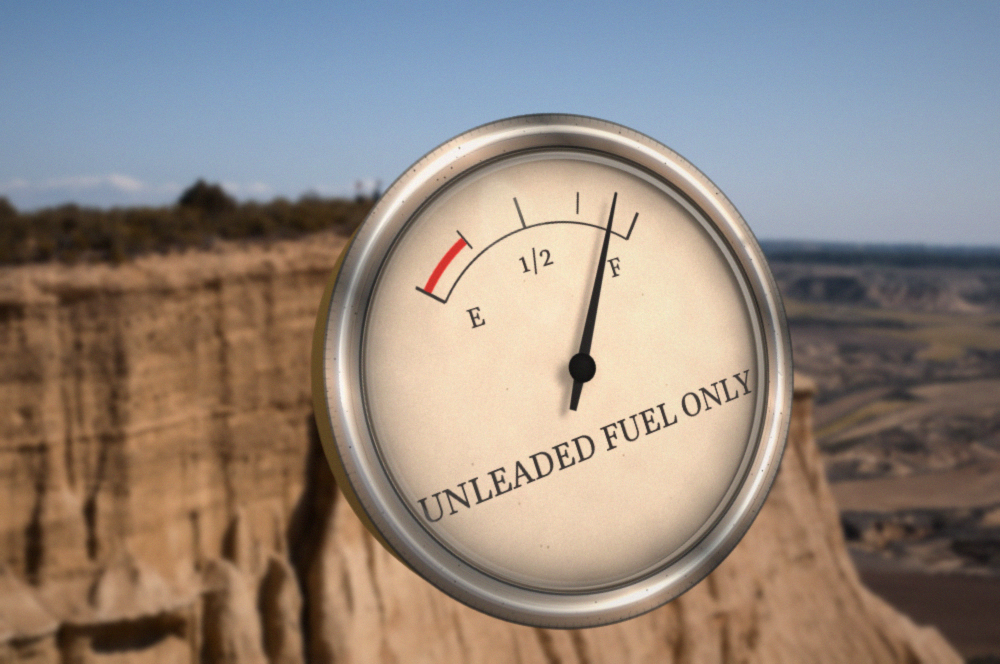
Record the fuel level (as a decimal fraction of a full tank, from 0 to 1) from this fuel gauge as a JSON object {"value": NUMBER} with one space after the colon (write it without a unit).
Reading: {"value": 0.875}
